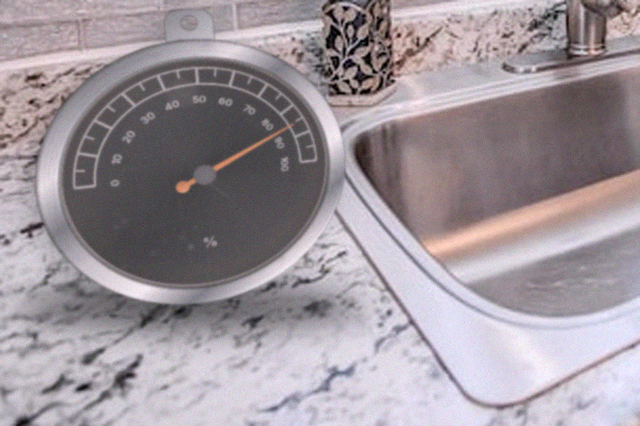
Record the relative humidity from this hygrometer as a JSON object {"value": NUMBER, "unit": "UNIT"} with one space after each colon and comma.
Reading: {"value": 85, "unit": "%"}
